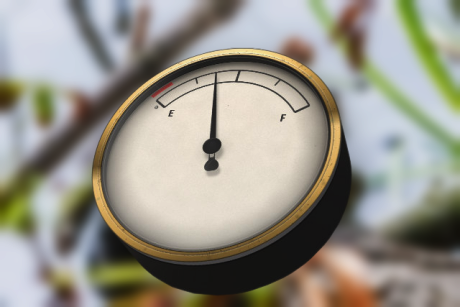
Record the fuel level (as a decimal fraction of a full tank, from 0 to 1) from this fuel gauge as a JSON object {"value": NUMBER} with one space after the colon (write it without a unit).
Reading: {"value": 0.375}
